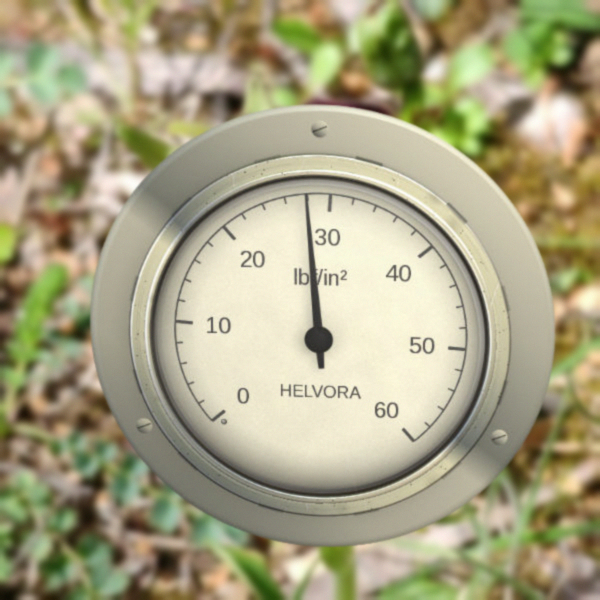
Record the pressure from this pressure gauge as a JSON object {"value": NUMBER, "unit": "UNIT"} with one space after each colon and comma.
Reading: {"value": 28, "unit": "psi"}
